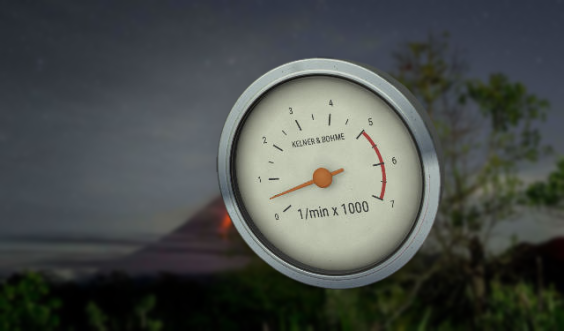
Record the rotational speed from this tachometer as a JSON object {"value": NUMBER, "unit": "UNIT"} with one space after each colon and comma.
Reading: {"value": 500, "unit": "rpm"}
